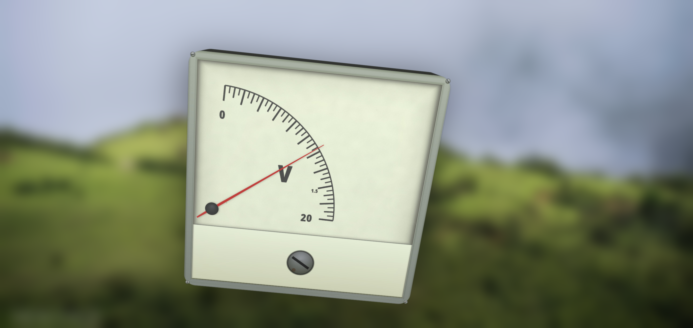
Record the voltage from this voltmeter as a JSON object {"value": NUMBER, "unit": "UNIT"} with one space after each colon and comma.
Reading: {"value": 11.5, "unit": "V"}
